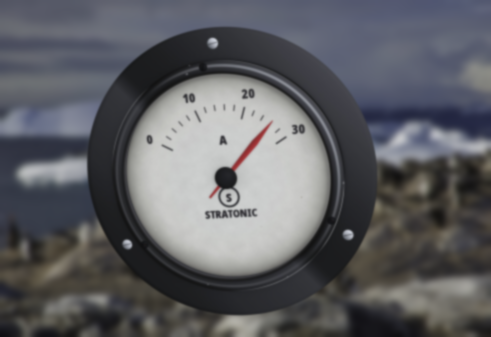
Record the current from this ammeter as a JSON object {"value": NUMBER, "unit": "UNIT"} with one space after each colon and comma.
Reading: {"value": 26, "unit": "A"}
